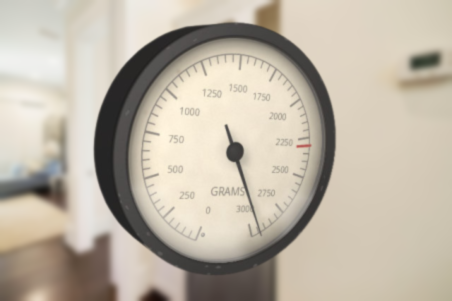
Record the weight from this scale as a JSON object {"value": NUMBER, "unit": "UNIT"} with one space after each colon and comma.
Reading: {"value": 2950, "unit": "g"}
